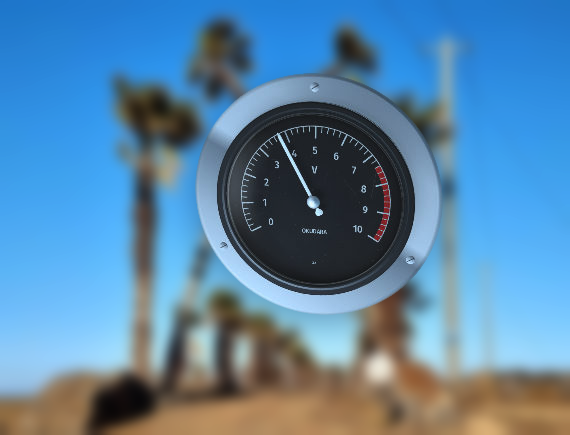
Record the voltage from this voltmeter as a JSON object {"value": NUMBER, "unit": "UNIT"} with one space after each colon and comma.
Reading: {"value": 3.8, "unit": "V"}
